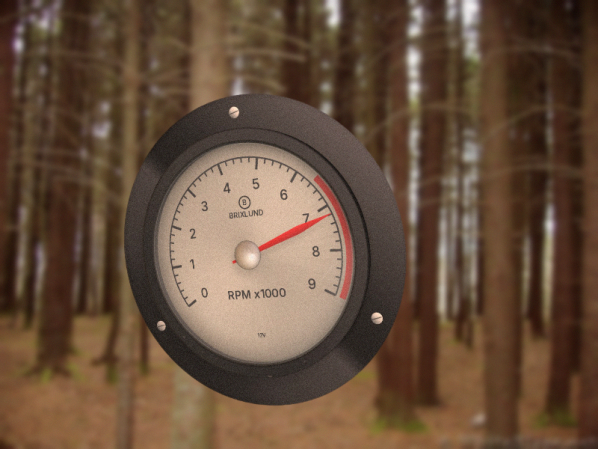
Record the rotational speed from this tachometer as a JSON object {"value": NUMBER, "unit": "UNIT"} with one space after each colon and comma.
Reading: {"value": 7200, "unit": "rpm"}
